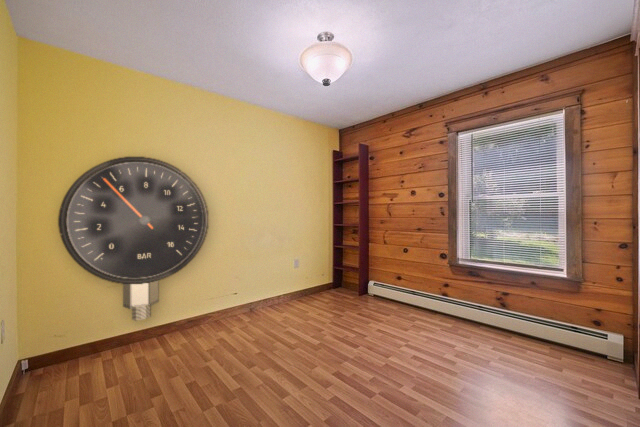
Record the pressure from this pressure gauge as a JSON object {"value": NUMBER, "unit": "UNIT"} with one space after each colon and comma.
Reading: {"value": 5.5, "unit": "bar"}
